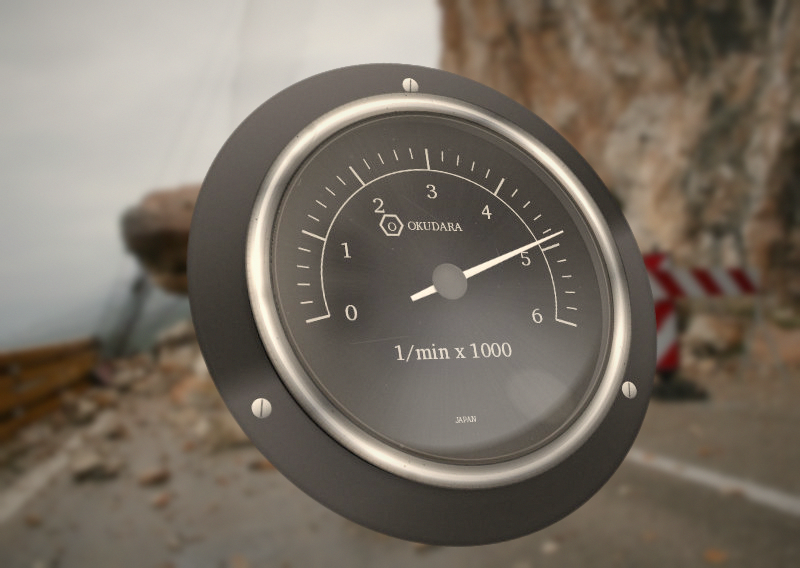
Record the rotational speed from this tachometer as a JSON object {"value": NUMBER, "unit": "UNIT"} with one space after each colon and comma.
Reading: {"value": 4900, "unit": "rpm"}
